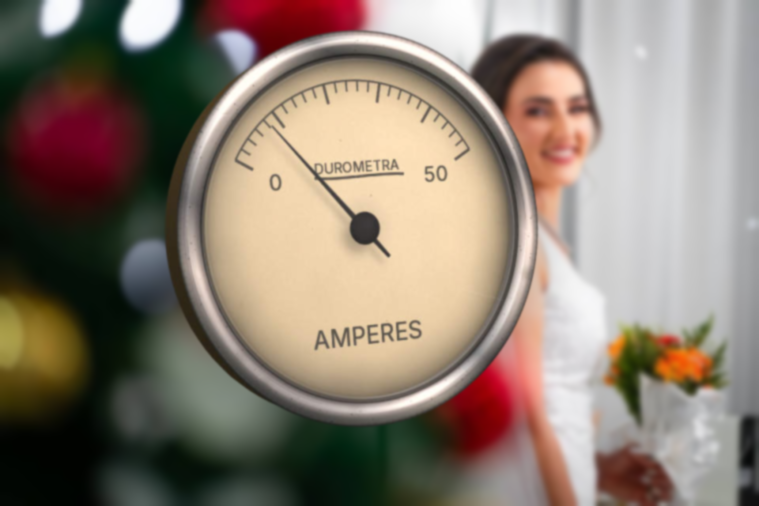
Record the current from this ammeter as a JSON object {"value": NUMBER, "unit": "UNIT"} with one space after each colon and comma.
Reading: {"value": 8, "unit": "A"}
